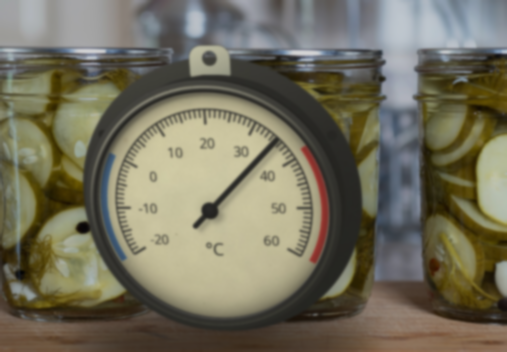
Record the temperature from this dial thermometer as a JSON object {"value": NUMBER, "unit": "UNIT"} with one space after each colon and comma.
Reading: {"value": 35, "unit": "°C"}
